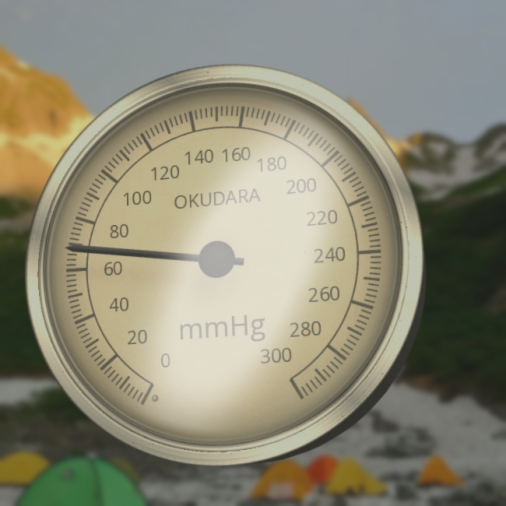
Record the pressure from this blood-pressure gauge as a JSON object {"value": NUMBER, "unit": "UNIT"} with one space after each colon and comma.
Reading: {"value": 68, "unit": "mmHg"}
